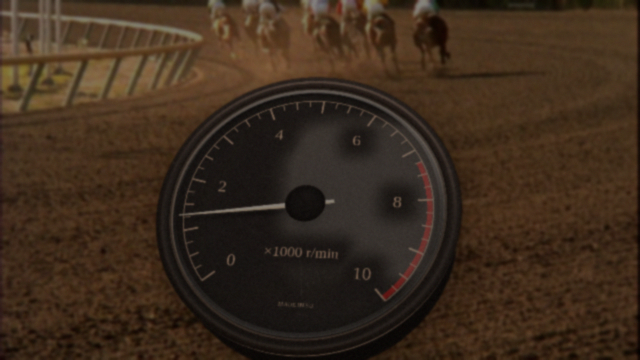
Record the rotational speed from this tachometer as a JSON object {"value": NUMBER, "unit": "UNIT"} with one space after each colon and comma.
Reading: {"value": 1250, "unit": "rpm"}
